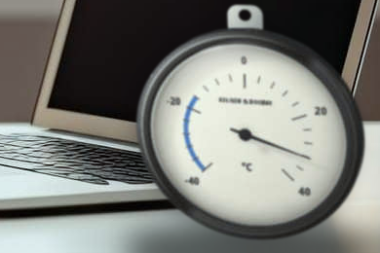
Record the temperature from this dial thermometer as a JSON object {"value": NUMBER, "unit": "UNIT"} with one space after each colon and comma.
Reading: {"value": 32, "unit": "°C"}
